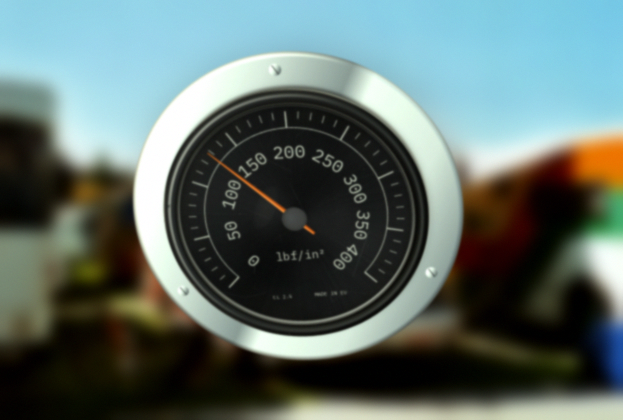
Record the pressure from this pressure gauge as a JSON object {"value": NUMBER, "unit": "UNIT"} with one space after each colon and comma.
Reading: {"value": 130, "unit": "psi"}
